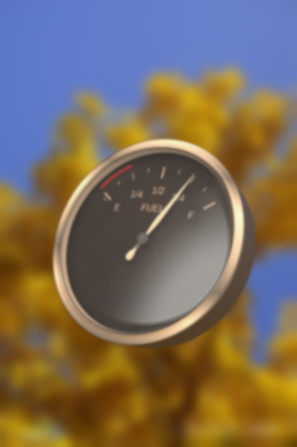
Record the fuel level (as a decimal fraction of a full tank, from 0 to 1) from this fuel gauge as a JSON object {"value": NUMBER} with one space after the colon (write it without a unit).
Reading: {"value": 0.75}
